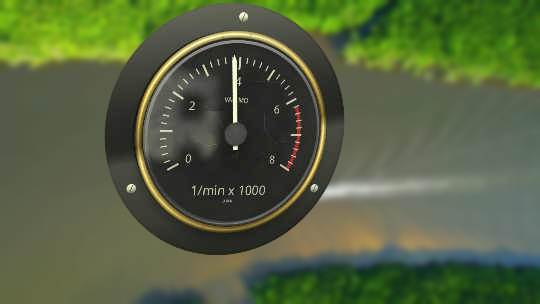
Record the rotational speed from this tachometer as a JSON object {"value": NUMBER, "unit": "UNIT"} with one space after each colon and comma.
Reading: {"value": 3800, "unit": "rpm"}
